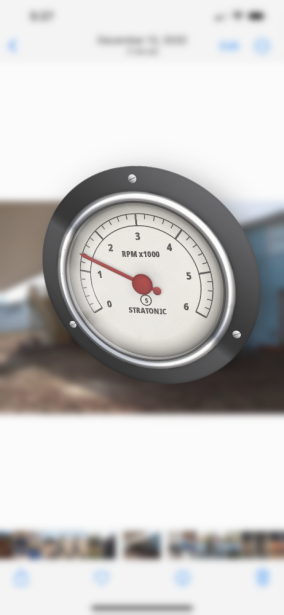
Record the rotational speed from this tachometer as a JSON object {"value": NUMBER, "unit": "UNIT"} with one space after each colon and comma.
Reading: {"value": 1400, "unit": "rpm"}
